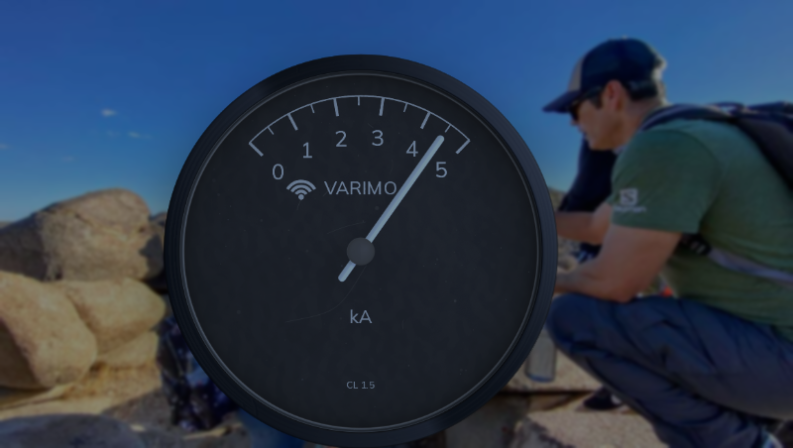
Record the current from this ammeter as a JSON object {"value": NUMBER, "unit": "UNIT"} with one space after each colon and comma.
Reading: {"value": 4.5, "unit": "kA"}
